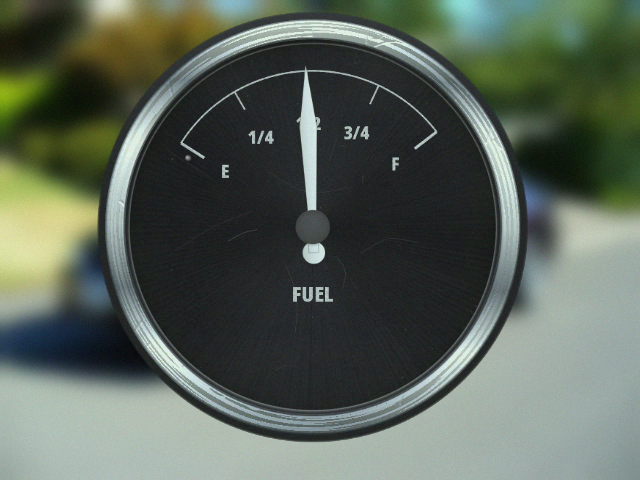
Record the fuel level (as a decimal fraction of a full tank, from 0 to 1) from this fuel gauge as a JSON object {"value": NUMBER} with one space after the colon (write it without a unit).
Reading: {"value": 0.5}
